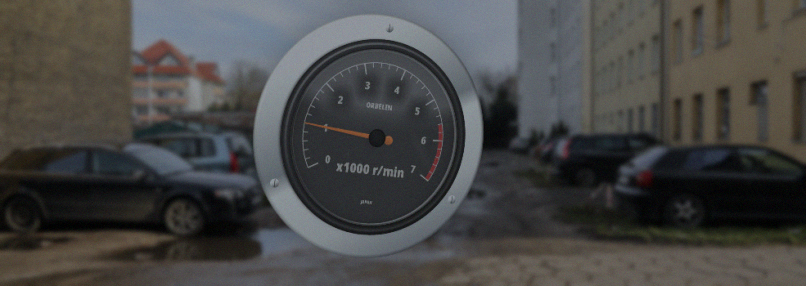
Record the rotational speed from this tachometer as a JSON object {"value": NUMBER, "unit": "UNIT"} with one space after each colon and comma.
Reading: {"value": 1000, "unit": "rpm"}
